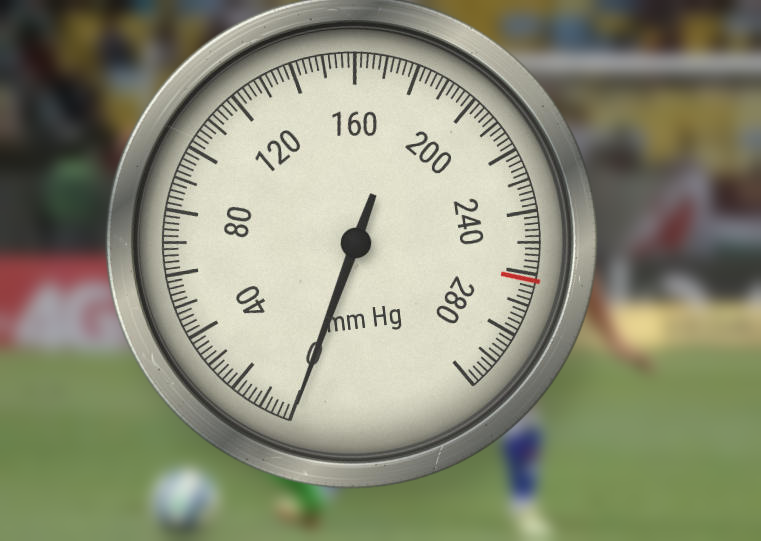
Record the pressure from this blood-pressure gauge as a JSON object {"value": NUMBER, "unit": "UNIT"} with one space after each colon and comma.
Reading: {"value": 0, "unit": "mmHg"}
